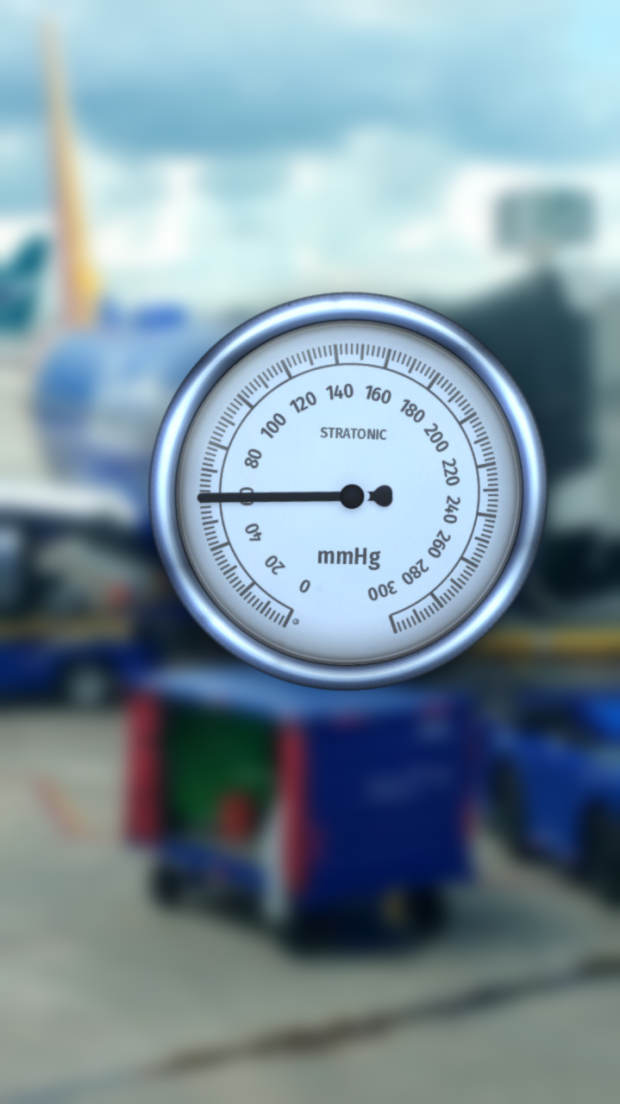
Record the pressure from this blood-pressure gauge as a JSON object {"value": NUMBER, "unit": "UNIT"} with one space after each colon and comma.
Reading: {"value": 60, "unit": "mmHg"}
